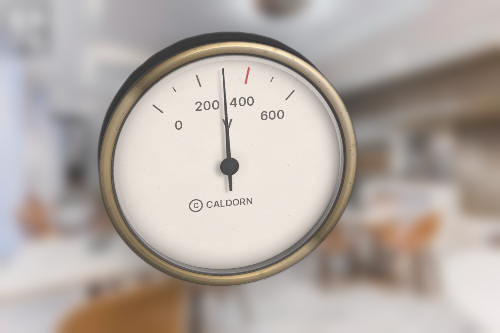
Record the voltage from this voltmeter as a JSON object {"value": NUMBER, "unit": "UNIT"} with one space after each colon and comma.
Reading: {"value": 300, "unit": "V"}
